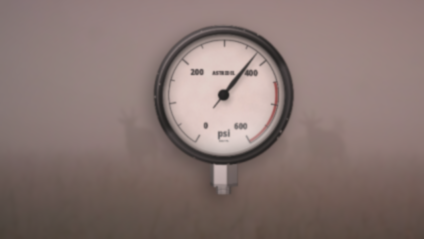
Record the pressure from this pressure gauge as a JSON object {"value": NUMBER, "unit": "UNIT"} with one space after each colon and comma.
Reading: {"value": 375, "unit": "psi"}
